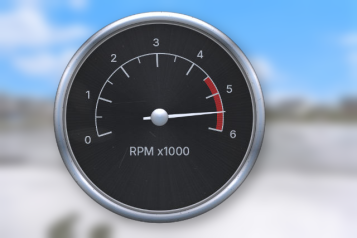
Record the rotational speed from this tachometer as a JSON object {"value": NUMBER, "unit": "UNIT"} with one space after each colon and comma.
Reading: {"value": 5500, "unit": "rpm"}
